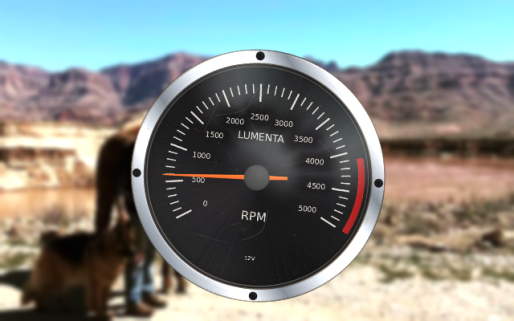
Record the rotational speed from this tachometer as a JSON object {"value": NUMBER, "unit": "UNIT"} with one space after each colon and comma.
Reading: {"value": 600, "unit": "rpm"}
